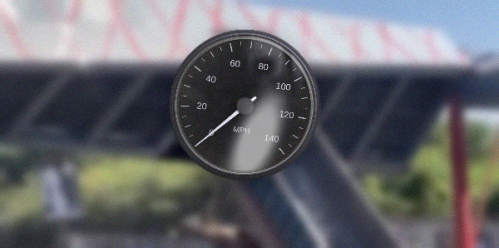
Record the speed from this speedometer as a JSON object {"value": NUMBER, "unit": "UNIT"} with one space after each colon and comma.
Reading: {"value": 0, "unit": "mph"}
